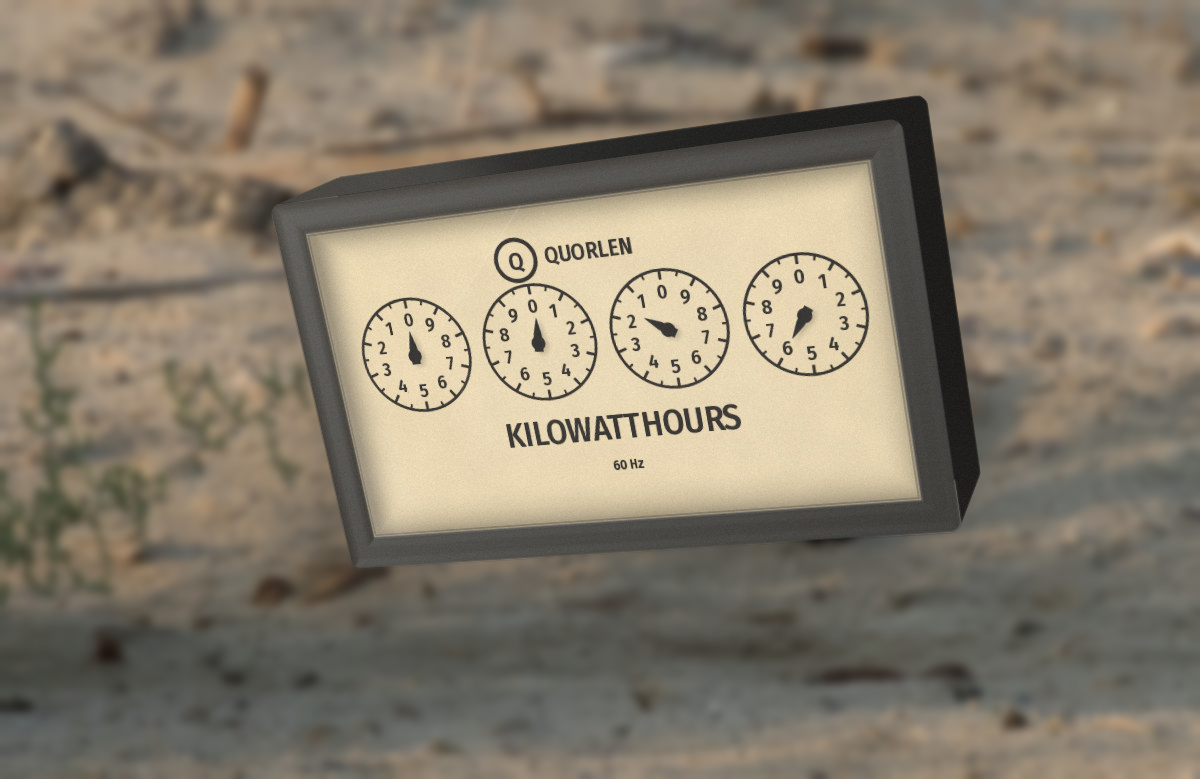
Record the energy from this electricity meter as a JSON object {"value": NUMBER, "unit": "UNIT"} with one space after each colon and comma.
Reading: {"value": 16, "unit": "kWh"}
